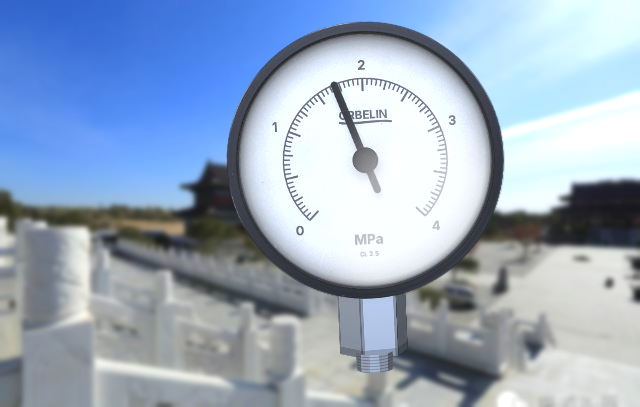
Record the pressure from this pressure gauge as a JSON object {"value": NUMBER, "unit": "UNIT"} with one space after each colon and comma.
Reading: {"value": 1.7, "unit": "MPa"}
